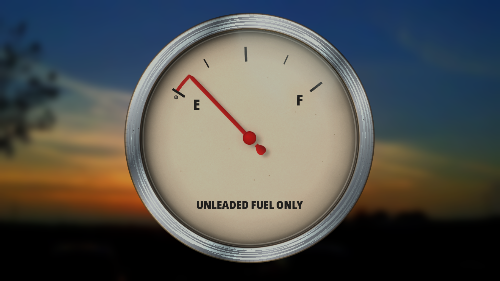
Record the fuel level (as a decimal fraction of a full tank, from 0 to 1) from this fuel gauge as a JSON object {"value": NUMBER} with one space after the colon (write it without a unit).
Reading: {"value": 0.125}
